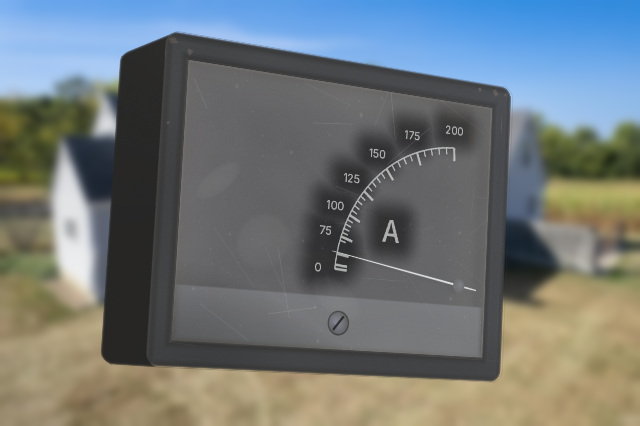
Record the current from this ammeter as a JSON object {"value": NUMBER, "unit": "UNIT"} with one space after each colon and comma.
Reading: {"value": 50, "unit": "A"}
